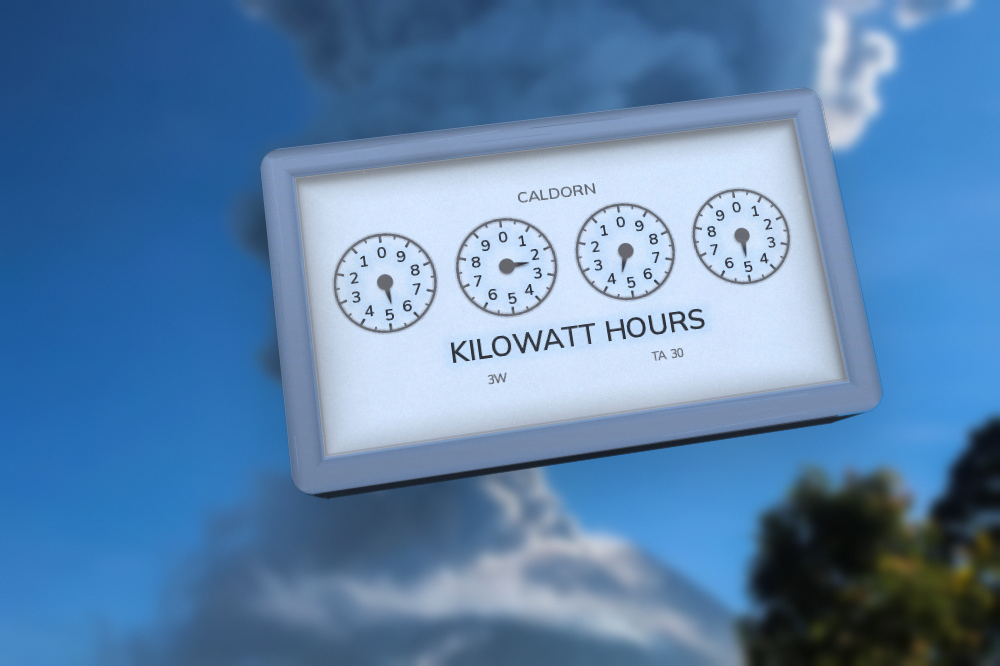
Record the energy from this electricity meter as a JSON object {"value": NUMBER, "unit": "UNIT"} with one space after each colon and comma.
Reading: {"value": 5245, "unit": "kWh"}
